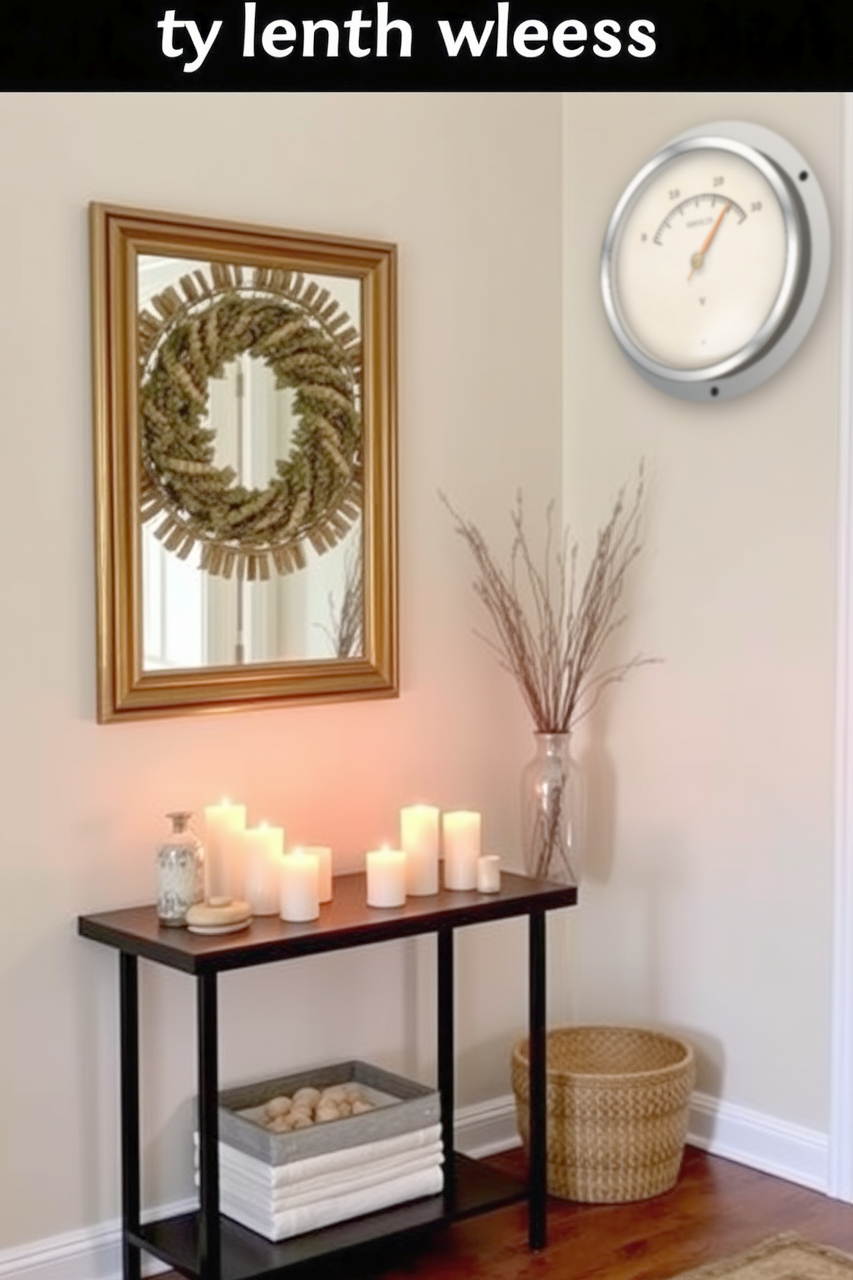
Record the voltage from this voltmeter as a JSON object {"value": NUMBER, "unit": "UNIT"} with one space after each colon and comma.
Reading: {"value": 25, "unit": "V"}
